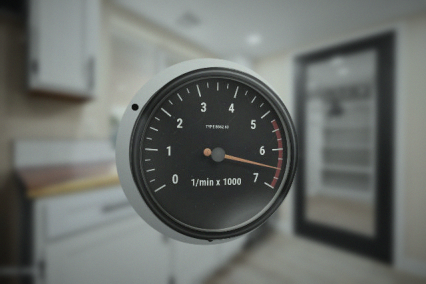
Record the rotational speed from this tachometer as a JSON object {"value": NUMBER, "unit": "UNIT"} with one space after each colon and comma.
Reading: {"value": 6500, "unit": "rpm"}
